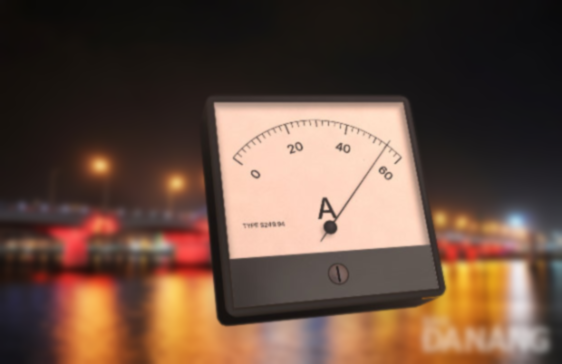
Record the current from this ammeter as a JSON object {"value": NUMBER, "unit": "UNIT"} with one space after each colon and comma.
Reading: {"value": 54, "unit": "A"}
